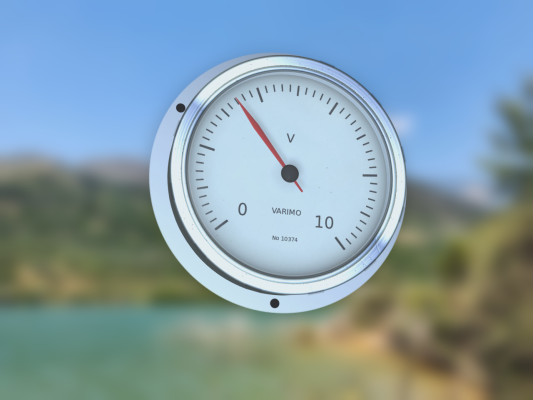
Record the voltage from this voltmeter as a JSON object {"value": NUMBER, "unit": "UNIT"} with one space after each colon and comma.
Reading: {"value": 3.4, "unit": "V"}
